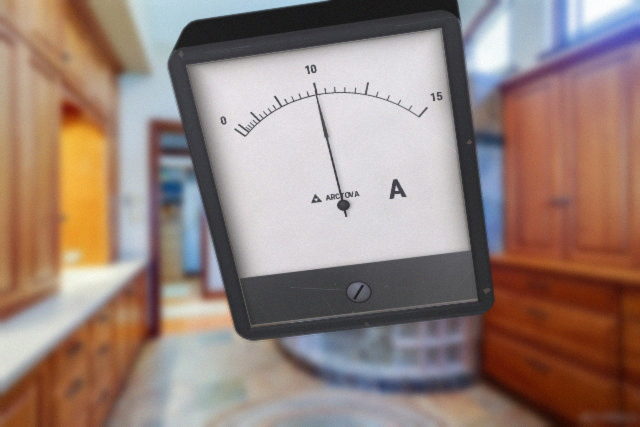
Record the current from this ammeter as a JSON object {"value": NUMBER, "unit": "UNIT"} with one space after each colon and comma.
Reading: {"value": 10, "unit": "A"}
